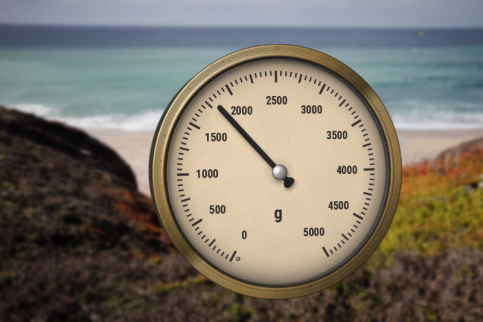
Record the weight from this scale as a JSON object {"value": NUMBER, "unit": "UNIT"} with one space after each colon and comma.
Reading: {"value": 1800, "unit": "g"}
